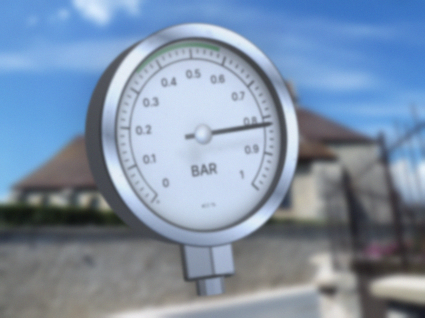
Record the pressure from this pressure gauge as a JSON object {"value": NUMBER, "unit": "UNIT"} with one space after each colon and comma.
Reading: {"value": 0.82, "unit": "bar"}
